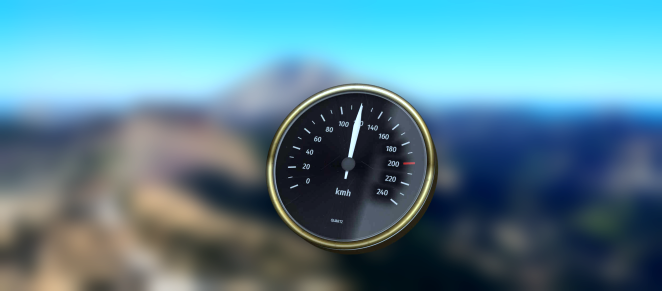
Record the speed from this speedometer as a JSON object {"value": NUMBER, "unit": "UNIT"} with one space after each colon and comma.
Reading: {"value": 120, "unit": "km/h"}
